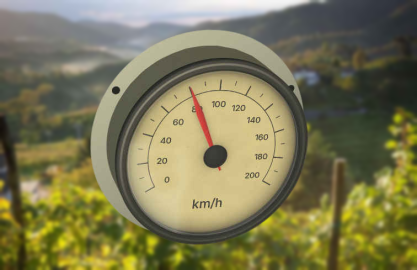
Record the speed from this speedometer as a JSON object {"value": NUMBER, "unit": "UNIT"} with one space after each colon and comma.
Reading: {"value": 80, "unit": "km/h"}
